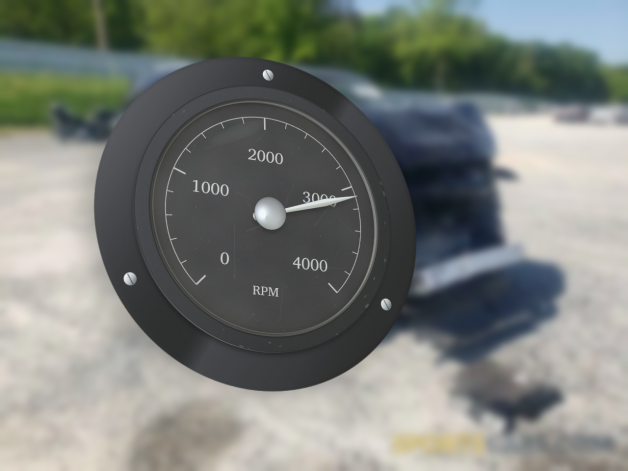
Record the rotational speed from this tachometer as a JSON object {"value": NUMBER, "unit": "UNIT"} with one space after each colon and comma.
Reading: {"value": 3100, "unit": "rpm"}
